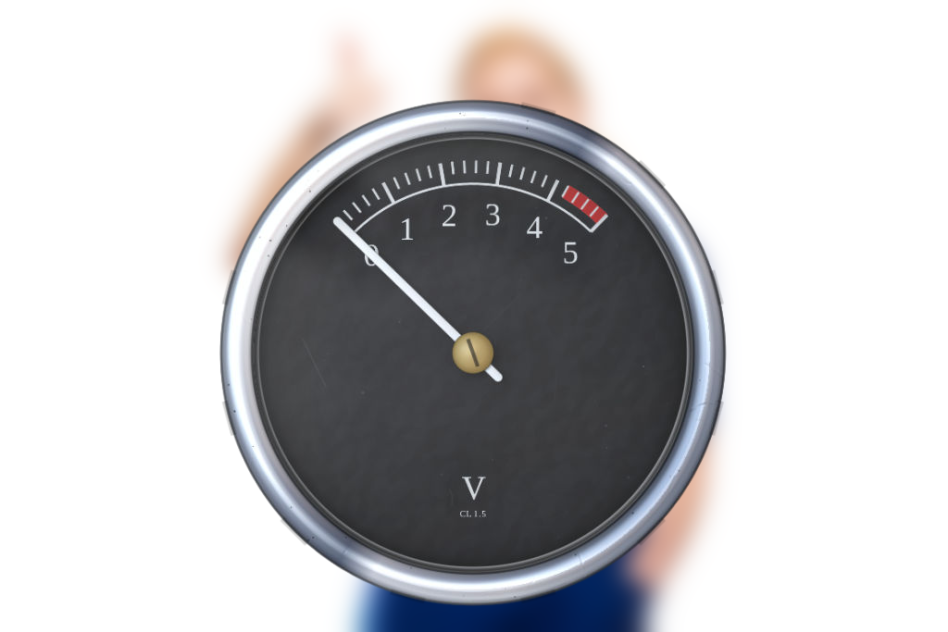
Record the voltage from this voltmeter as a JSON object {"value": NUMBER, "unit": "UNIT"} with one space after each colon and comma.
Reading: {"value": 0, "unit": "V"}
